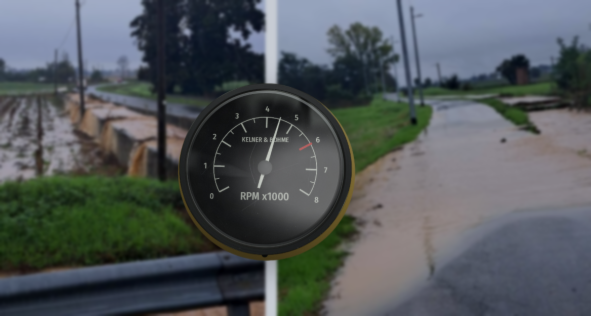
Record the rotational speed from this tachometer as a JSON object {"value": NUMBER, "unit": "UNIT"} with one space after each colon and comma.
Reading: {"value": 4500, "unit": "rpm"}
